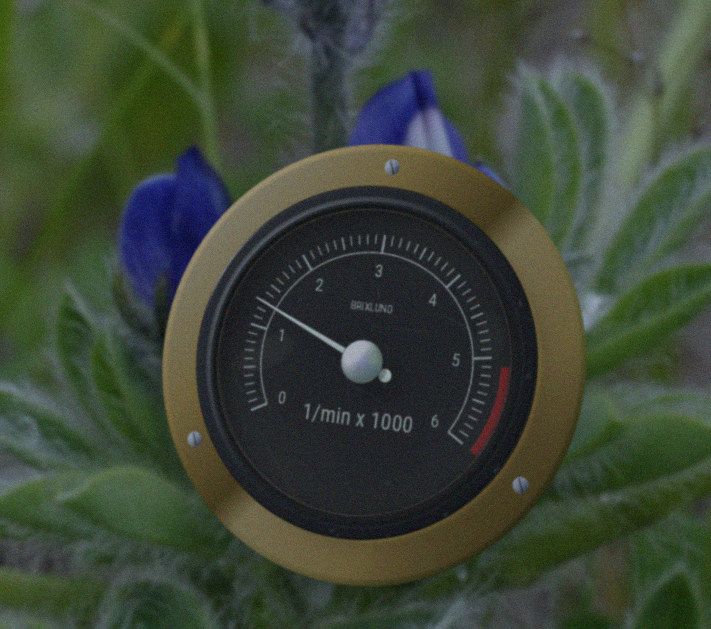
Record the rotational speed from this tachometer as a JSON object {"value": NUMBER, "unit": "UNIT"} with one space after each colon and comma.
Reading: {"value": 1300, "unit": "rpm"}
